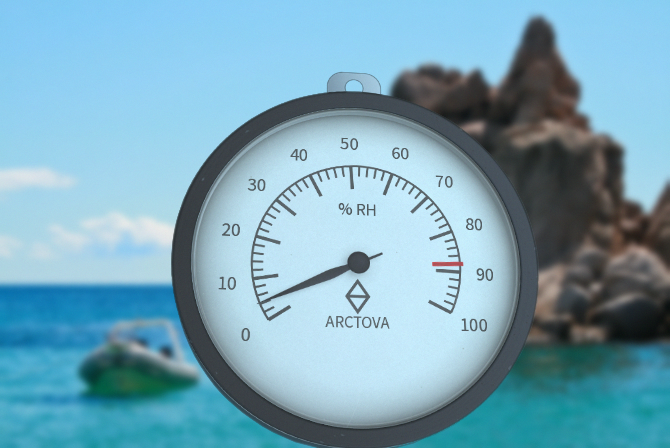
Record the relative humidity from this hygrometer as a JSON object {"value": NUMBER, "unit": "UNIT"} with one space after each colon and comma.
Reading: {"value": 4, "unit": "%"}
